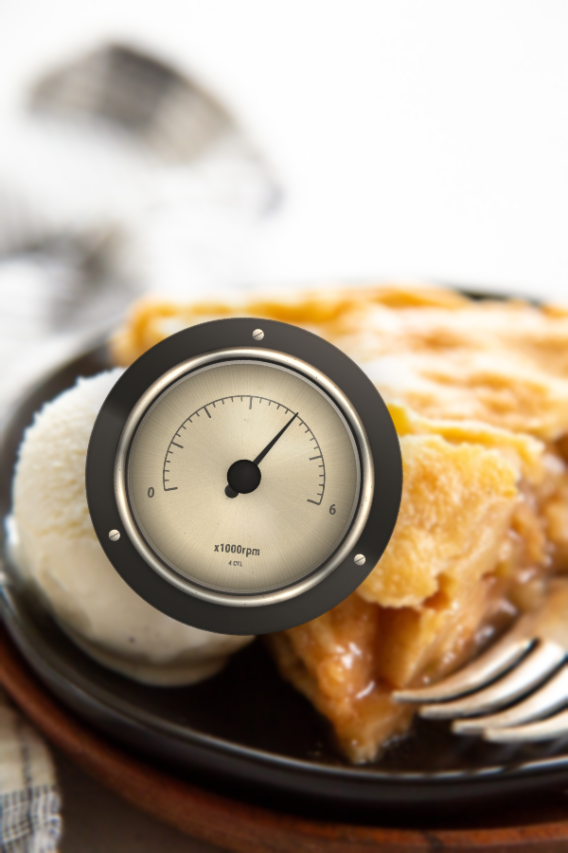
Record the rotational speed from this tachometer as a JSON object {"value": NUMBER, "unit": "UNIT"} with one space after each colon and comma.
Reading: {"value": 4000, "unit": "rpm"}
